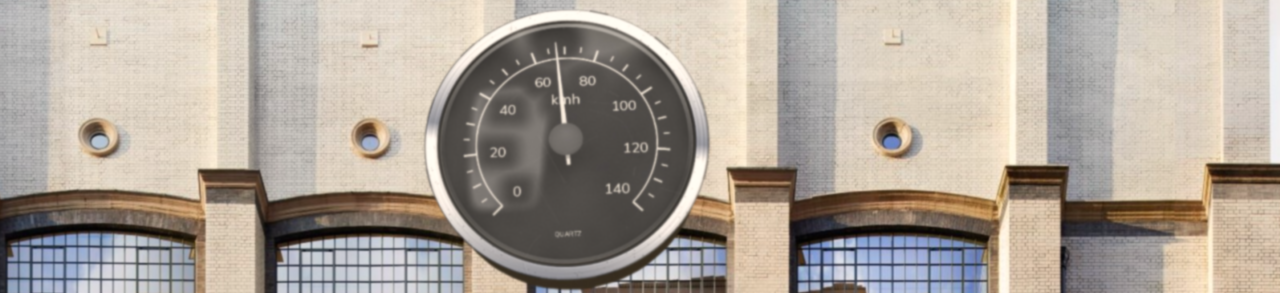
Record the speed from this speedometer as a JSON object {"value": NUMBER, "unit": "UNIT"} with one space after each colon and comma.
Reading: {"value": 67.5, "unit": "km/h"}
